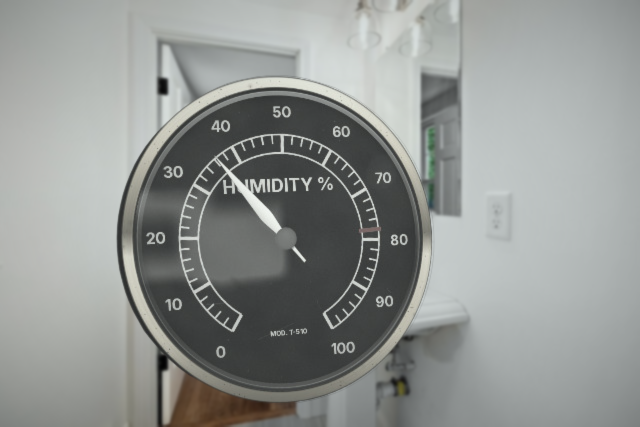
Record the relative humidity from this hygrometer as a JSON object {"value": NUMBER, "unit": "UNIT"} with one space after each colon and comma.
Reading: {"value": 36, "unit": "%"}
